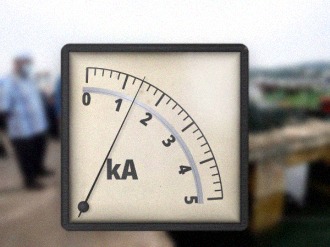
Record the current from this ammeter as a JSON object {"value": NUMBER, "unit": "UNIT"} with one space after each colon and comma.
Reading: {"value": 1.4, "unit": "kA"}
